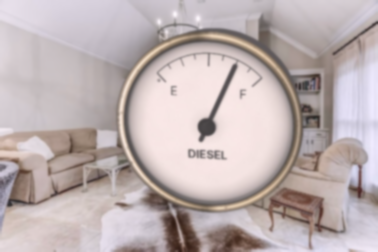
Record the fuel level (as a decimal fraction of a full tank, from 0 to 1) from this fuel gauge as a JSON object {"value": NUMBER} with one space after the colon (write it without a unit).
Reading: {"value": 0.75}
